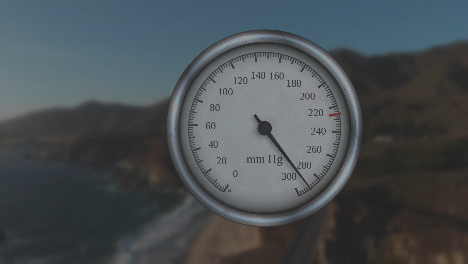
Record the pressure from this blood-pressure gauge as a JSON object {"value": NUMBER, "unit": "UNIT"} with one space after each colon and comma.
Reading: {"value": 290, "unit": "mmHg"}
